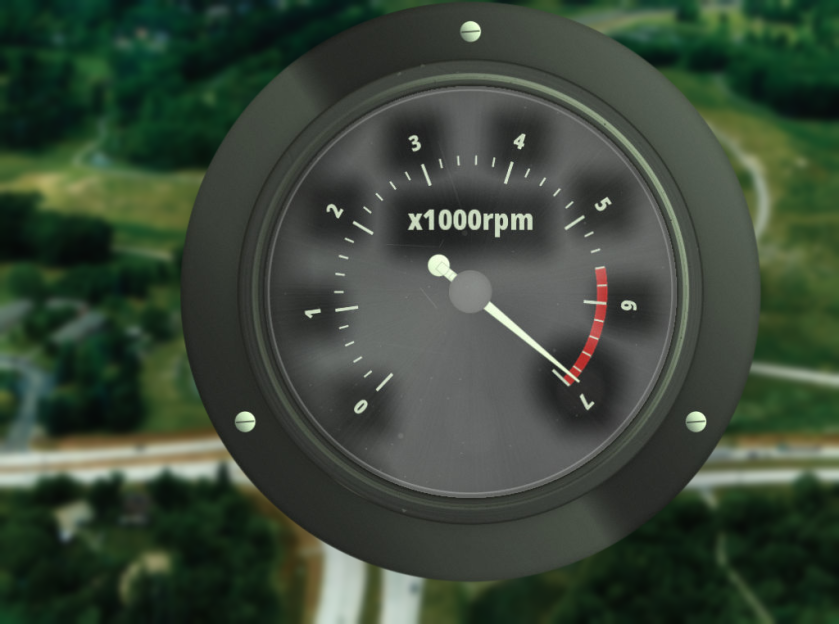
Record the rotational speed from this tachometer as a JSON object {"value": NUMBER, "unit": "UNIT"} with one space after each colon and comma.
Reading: {"value": 6900, "unit": "rpm"}
